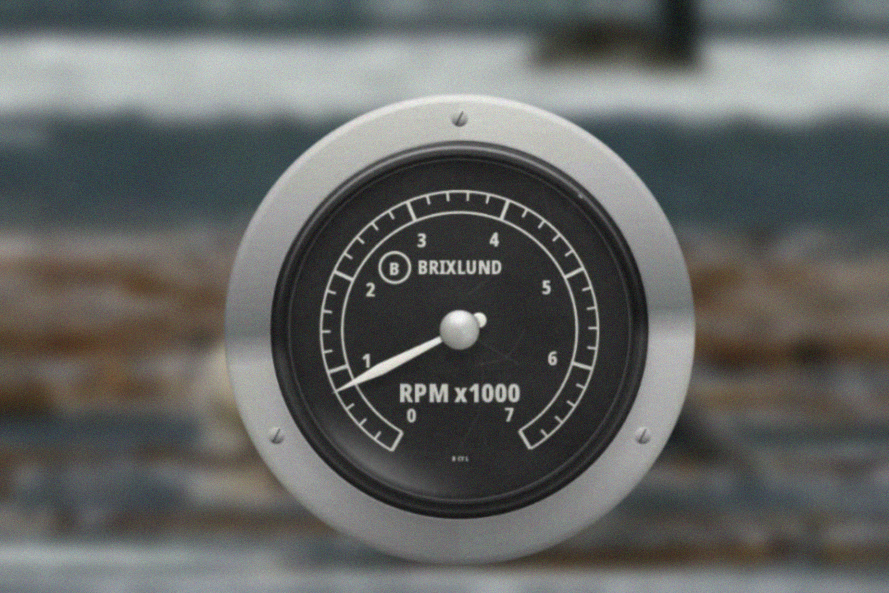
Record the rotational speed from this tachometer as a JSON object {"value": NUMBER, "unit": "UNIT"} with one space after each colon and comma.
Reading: {"value": 800, "unit": "rpm"}
